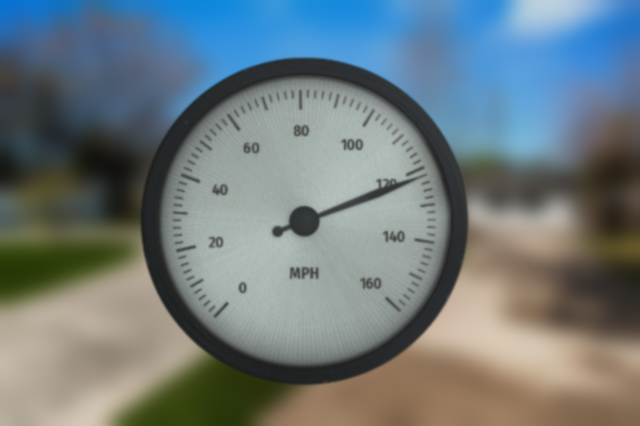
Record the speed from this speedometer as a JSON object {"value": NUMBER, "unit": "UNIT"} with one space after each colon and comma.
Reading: {"value": 122, "unit": "mph"}
